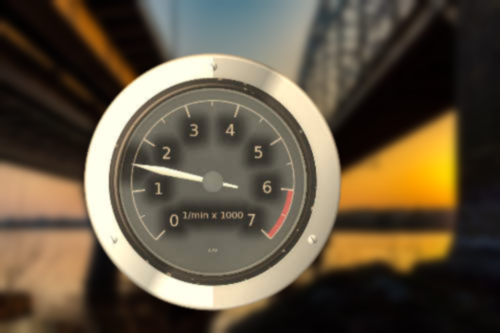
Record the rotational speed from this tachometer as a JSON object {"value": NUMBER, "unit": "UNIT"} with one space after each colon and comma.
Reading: {"value": 1500, "unit": "rpm"}
